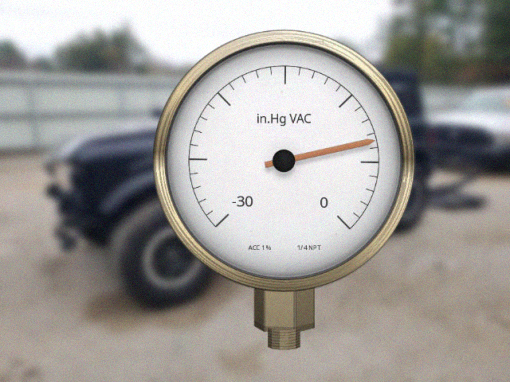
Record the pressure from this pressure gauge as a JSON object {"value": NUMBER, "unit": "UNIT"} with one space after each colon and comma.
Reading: {"value": -6.5, "unit": "inHg"}
